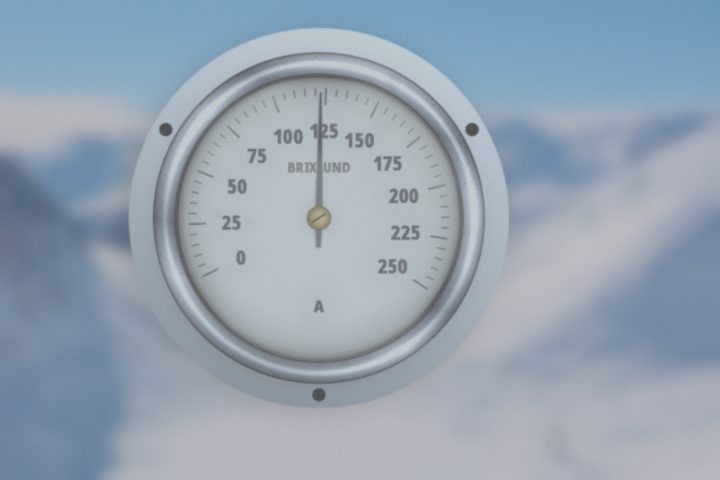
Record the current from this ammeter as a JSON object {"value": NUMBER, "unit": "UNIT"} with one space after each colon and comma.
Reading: {"value": 122.5, "unit": "A"}
